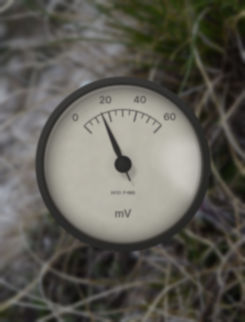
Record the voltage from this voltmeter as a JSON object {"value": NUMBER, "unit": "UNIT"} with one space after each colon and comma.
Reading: {"value": 15, "unit": "mV"}
